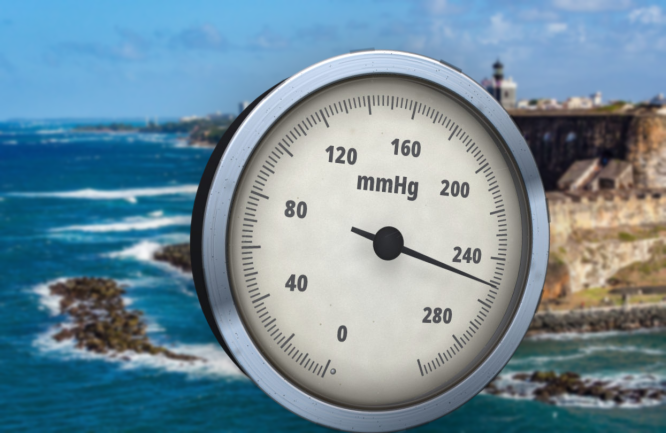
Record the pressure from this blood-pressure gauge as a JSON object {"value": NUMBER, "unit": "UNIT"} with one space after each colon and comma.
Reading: {"value": 252, "unit": "mmHg"}
